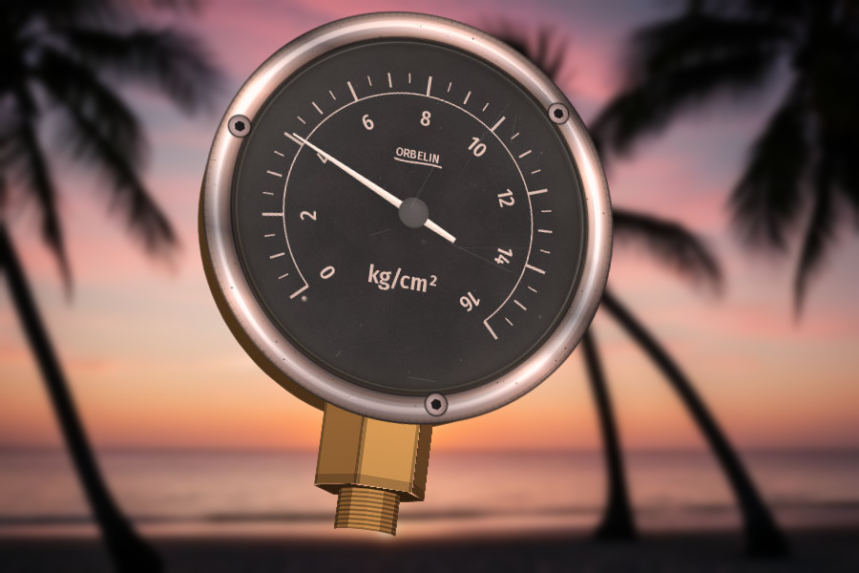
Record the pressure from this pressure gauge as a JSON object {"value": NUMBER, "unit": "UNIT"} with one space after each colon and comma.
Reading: {"value": 4, "unit": "kg/cm²"}
